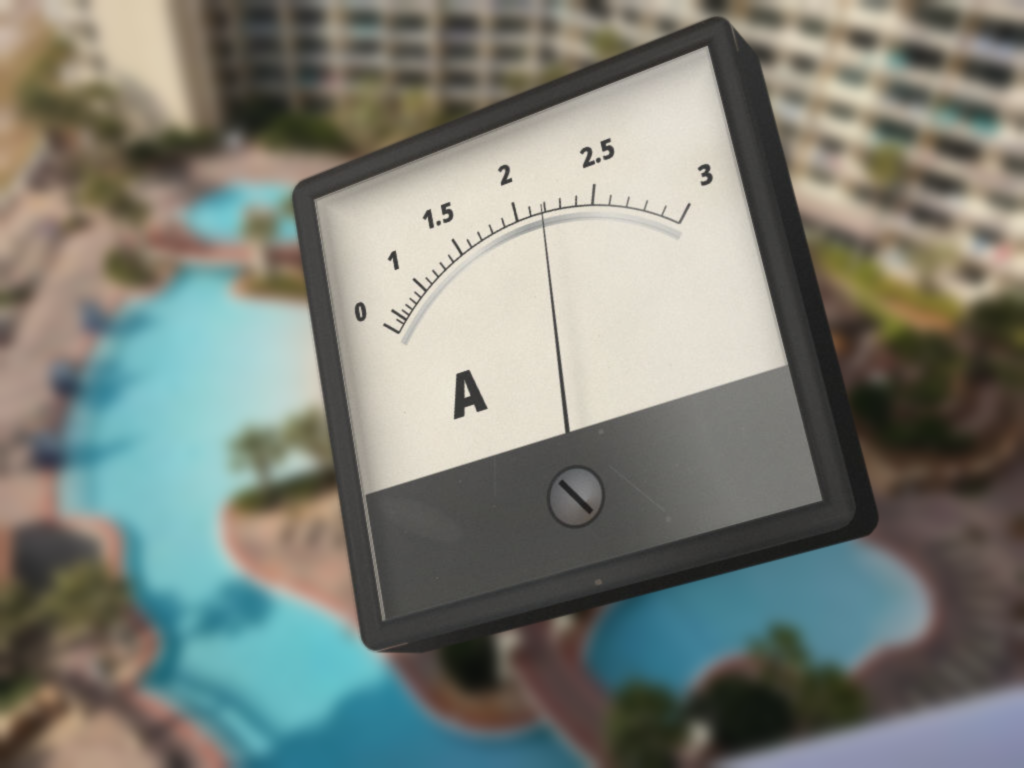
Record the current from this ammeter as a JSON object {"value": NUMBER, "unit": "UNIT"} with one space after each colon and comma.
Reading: {"value": 2.2, "unit": "A"}
